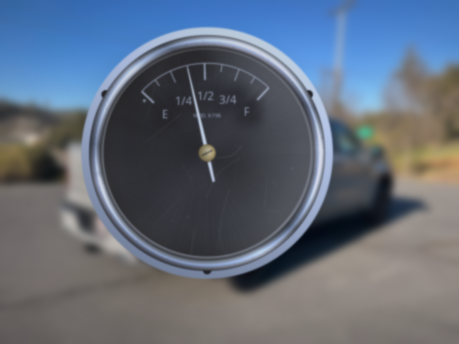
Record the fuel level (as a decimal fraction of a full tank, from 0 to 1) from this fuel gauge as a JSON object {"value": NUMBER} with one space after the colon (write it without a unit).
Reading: {"value": 0.375}
